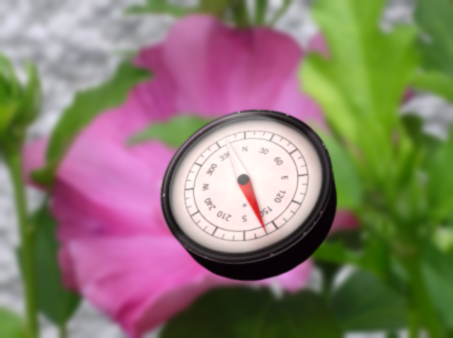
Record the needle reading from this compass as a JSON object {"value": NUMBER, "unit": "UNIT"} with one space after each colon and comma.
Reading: {"value": 160, "unit": "°"}
